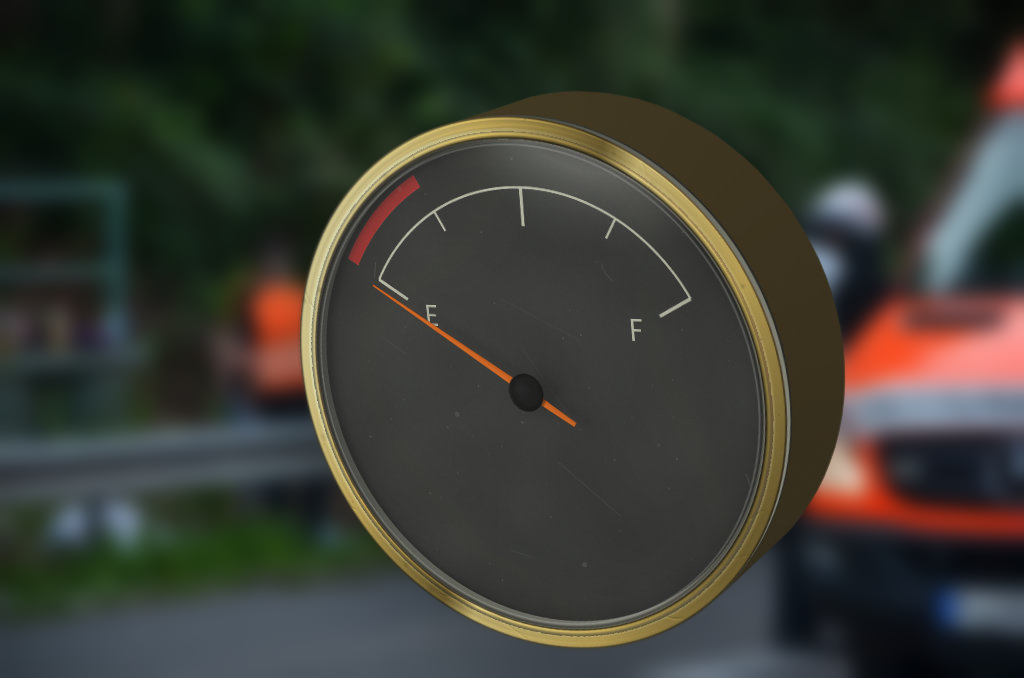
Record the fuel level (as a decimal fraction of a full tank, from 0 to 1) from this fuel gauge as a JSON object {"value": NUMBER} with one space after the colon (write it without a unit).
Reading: {"value": 0}
